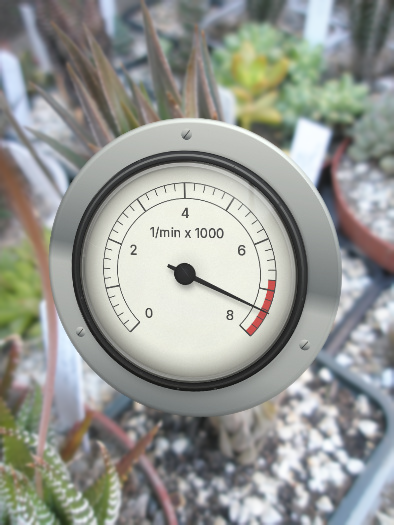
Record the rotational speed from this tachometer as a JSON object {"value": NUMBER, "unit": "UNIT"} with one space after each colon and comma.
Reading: {"value": 7400, "unit": "rpm"}
